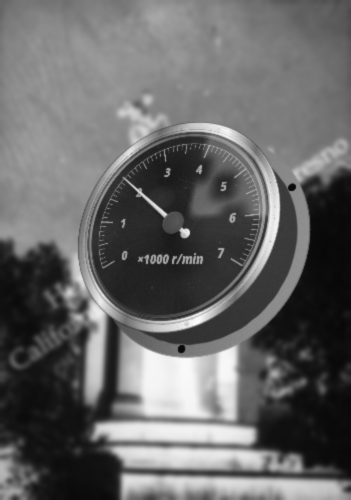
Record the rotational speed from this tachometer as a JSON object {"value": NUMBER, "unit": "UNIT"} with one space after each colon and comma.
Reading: {"value": 2000, "unit": "rpm"}
